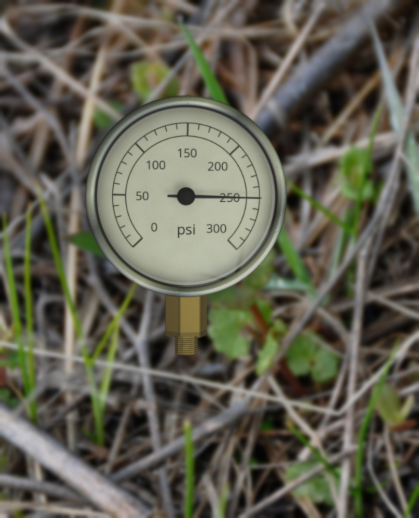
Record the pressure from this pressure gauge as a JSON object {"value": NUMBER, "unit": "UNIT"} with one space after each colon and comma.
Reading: {"value": 250, "unit": "psi"}
